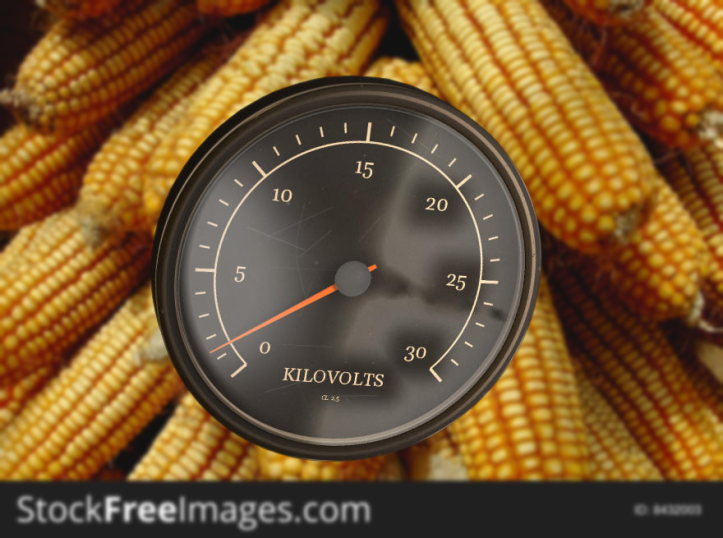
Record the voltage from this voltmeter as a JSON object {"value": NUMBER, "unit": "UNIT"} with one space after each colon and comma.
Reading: {"value": 1.5, "unit": "kV"}
